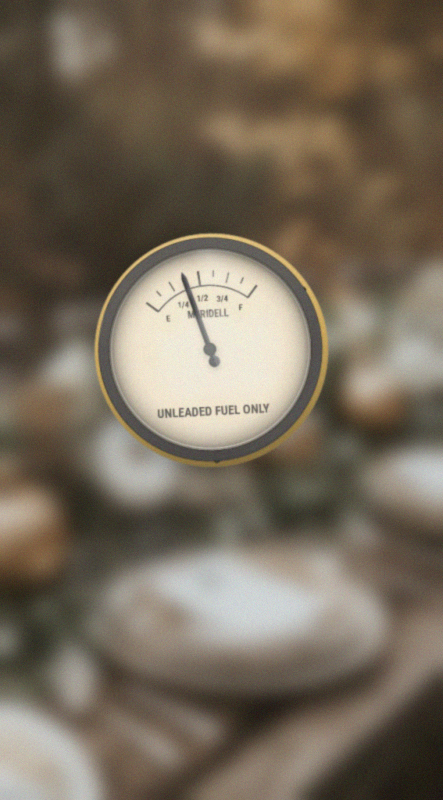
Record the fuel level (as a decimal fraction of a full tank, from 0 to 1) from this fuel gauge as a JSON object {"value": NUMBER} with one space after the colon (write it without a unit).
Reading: {"value": 0.375}
